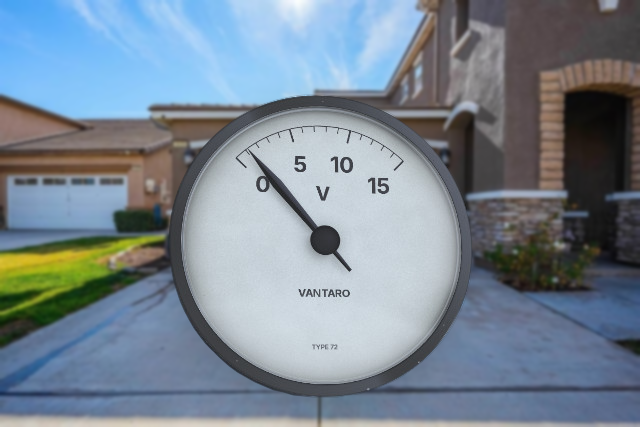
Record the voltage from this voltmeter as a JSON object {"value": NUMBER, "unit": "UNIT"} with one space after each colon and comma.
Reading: {"value": 1, "unit": "V"}
